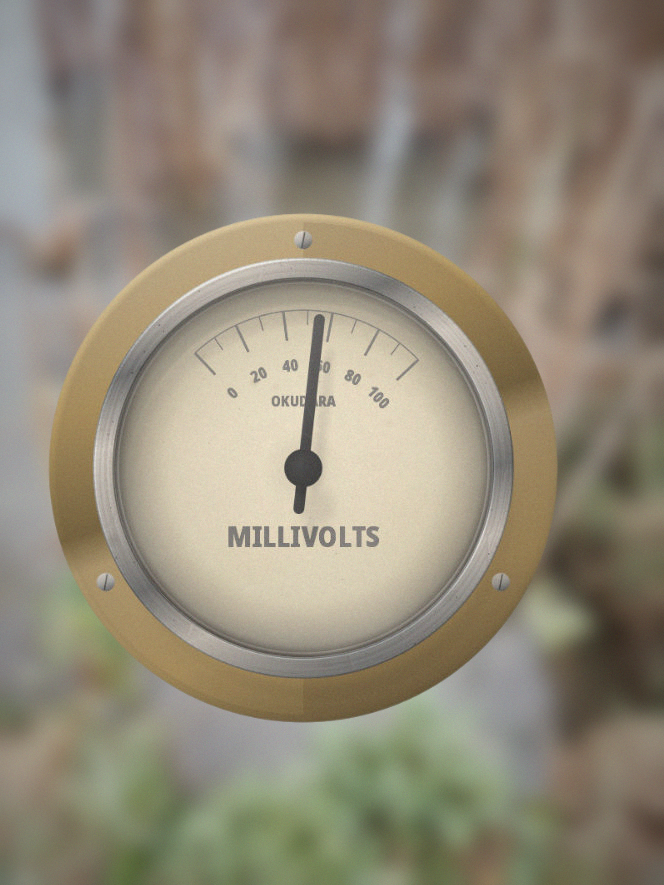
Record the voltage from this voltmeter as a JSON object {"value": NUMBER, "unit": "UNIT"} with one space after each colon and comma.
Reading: {"value": 55, "unit": "mV"}
